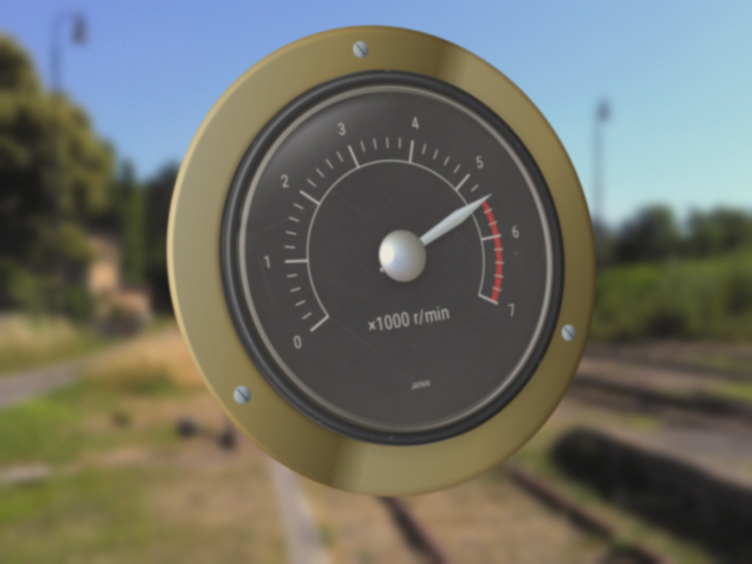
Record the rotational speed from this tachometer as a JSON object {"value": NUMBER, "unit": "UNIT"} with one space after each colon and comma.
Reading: {"value": 5400, "unit": "rpm"}
